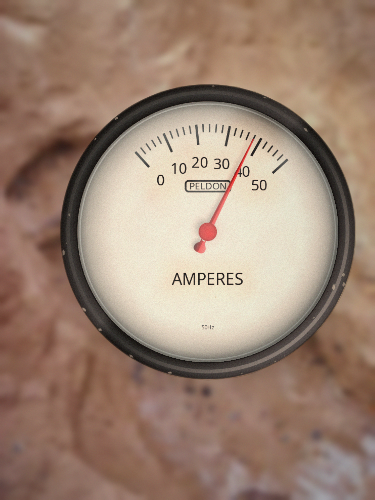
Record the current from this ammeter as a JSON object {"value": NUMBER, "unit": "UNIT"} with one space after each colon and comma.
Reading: {"value": 38, "unit": "A"}
